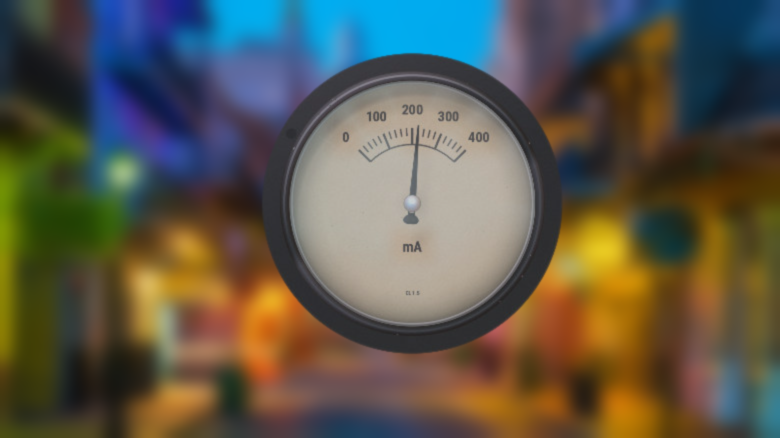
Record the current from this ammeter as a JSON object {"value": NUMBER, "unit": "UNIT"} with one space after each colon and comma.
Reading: {"value": 220, "unit": "mA"}
